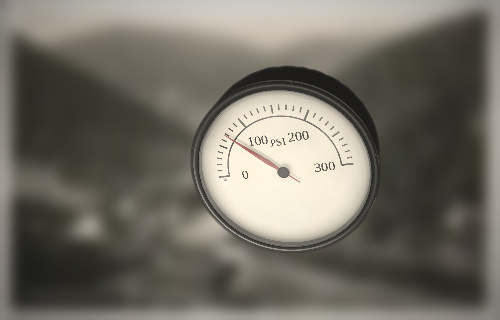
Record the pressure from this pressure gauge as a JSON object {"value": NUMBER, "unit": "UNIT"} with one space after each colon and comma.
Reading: {"value": 70, "unit": "psi"}
